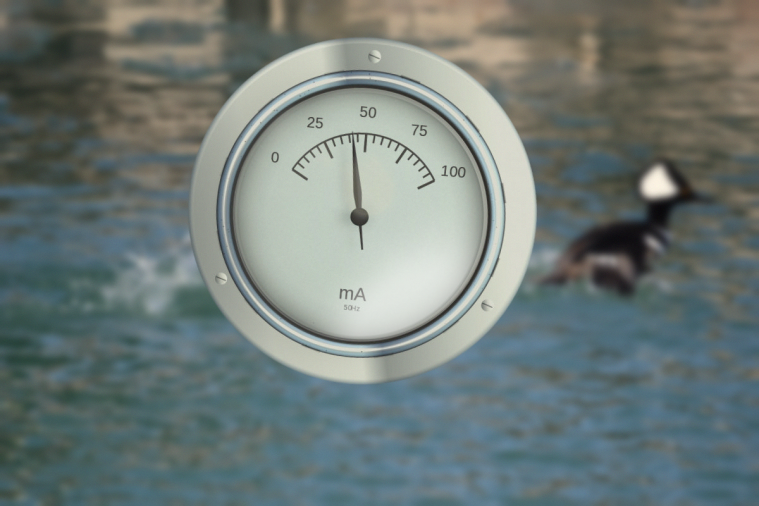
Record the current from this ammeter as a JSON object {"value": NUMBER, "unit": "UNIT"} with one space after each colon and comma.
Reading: {"value": 42.5, "unit": "mA"}
